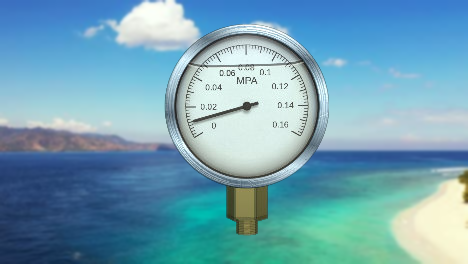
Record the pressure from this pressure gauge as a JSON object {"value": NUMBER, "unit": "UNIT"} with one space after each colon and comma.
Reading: {"value": 0.01, "unit": "MPa"}
